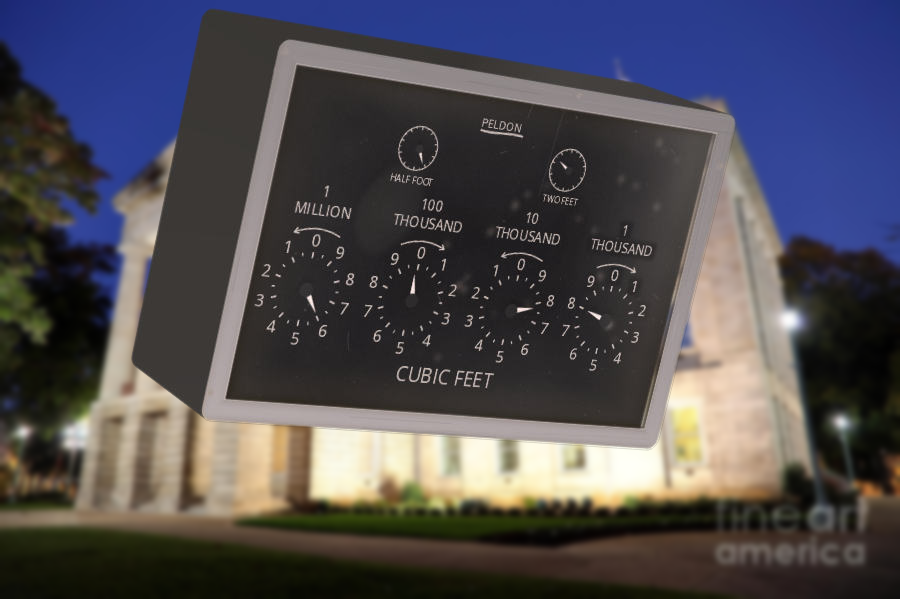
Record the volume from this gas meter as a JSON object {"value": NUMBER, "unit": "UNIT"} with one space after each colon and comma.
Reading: {"value": 597800, "unit": "ft³"}
